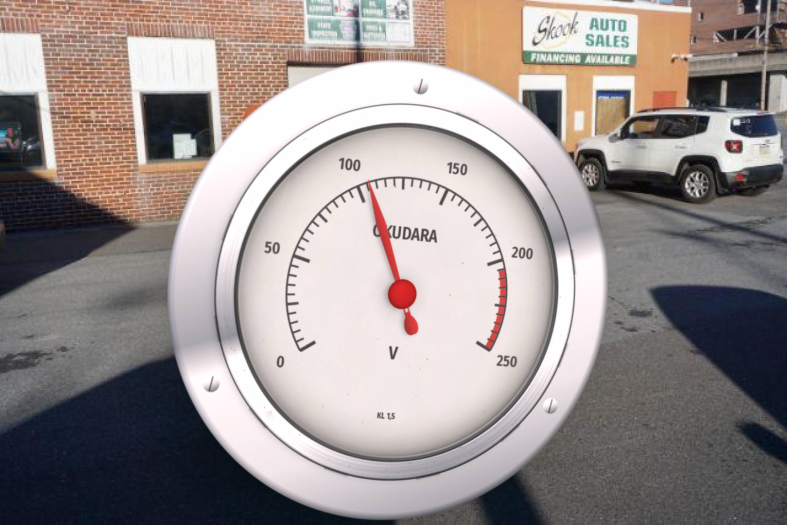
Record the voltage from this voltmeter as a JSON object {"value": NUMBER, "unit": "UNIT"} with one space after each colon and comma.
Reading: {"value": 105, "unit": "V"}
